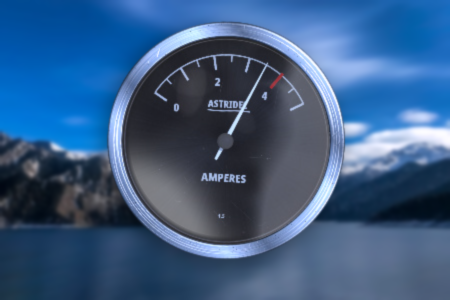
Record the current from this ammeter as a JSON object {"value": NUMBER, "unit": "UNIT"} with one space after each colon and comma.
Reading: {"value": 3.5, "unit": "A"}
